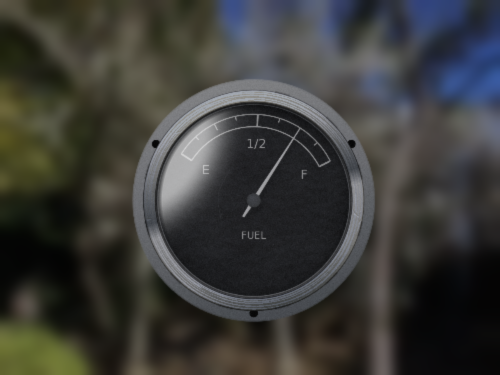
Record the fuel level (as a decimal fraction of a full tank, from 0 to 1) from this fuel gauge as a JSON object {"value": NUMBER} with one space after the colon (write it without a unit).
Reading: {"value": 0.75}
